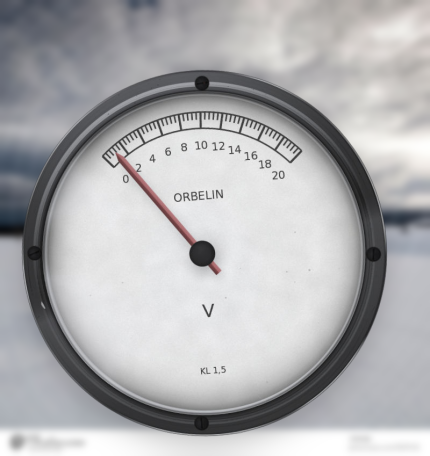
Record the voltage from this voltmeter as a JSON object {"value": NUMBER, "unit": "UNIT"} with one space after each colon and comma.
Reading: {"value": 1.2, "unit": "V"}
